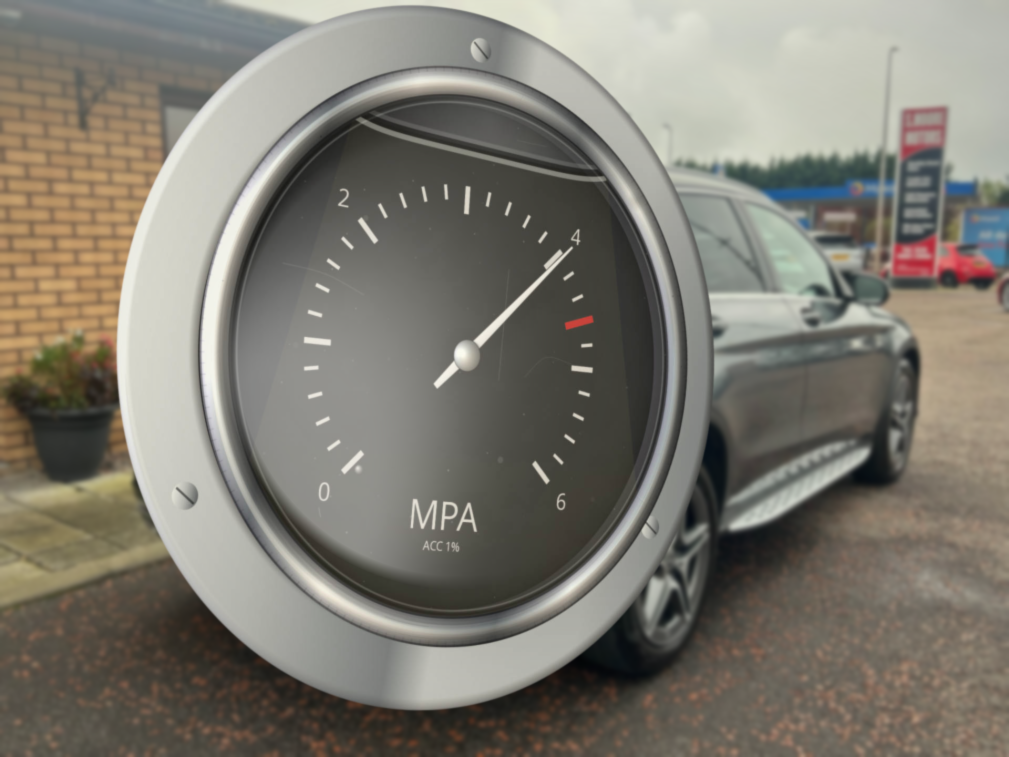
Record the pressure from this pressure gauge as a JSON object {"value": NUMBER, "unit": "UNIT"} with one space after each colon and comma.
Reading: {"value": 4, "unit": "MPa"}
